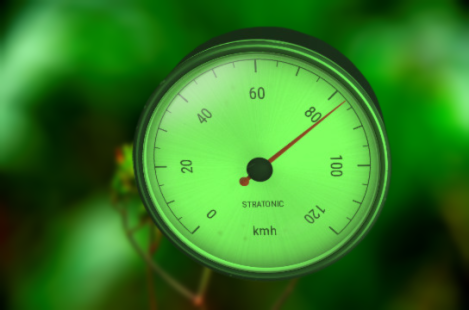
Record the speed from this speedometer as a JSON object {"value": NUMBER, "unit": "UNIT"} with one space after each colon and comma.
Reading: {"value": 82.5, "unit": "km/h"}
